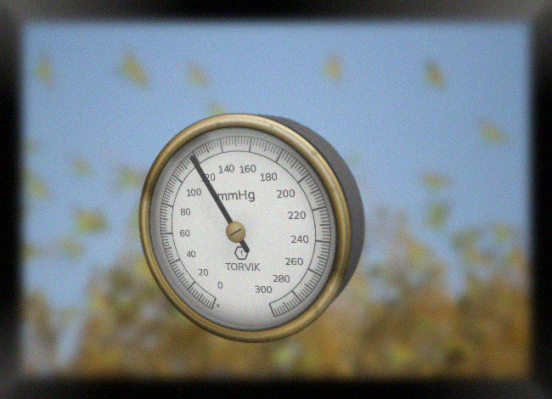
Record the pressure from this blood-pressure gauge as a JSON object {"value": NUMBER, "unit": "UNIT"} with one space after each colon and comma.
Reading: {"value": 120, "unit": "mmHg"}
